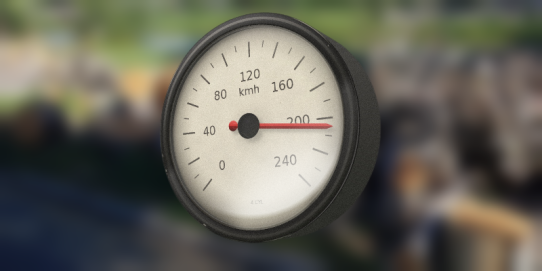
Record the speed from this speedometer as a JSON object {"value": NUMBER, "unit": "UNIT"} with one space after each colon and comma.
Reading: {"value": 205, "unit": "km/h"}
